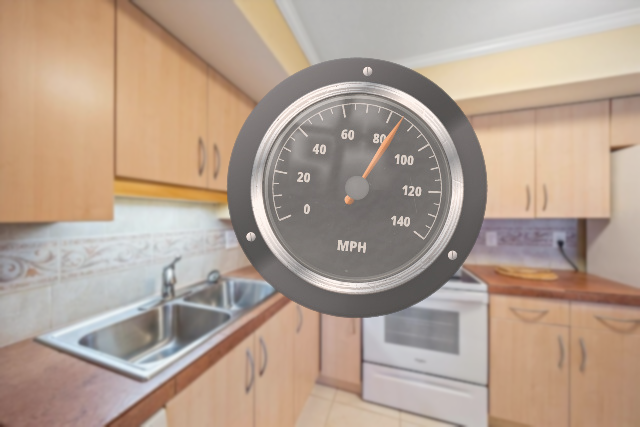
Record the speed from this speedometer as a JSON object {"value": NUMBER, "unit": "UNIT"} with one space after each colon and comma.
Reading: {"value": 85, "unit": "mph"}
